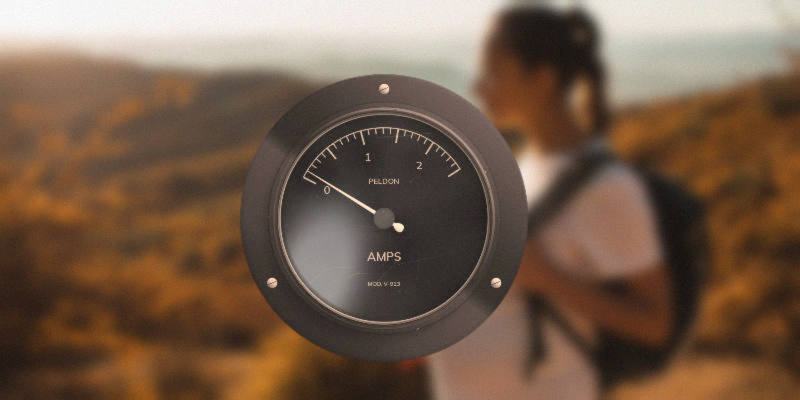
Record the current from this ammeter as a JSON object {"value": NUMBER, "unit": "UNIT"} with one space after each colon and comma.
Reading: {"value": 0.1, "unit": "A"}
